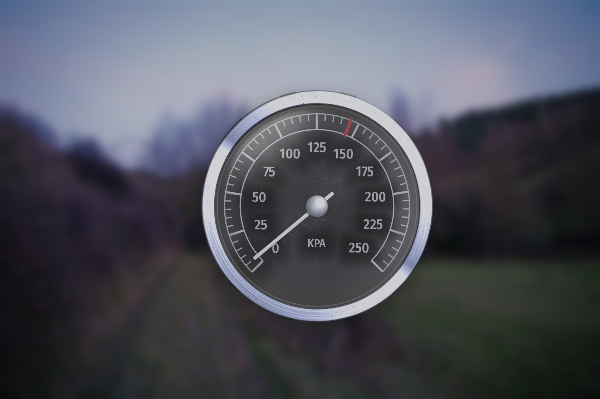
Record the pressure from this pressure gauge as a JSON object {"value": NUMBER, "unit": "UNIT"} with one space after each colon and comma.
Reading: {"value": 5, "unit": "kPa"}
